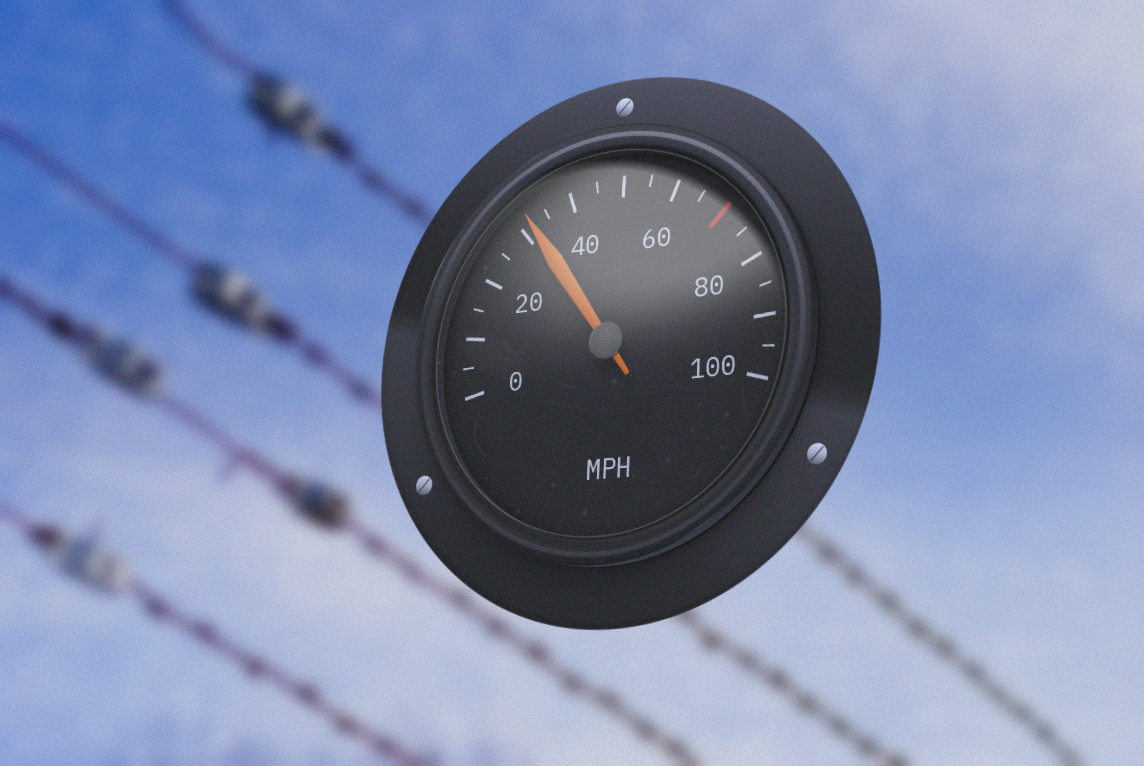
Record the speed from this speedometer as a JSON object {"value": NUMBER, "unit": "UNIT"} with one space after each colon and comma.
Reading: {"value": 32.5, "unit": "mph"}
